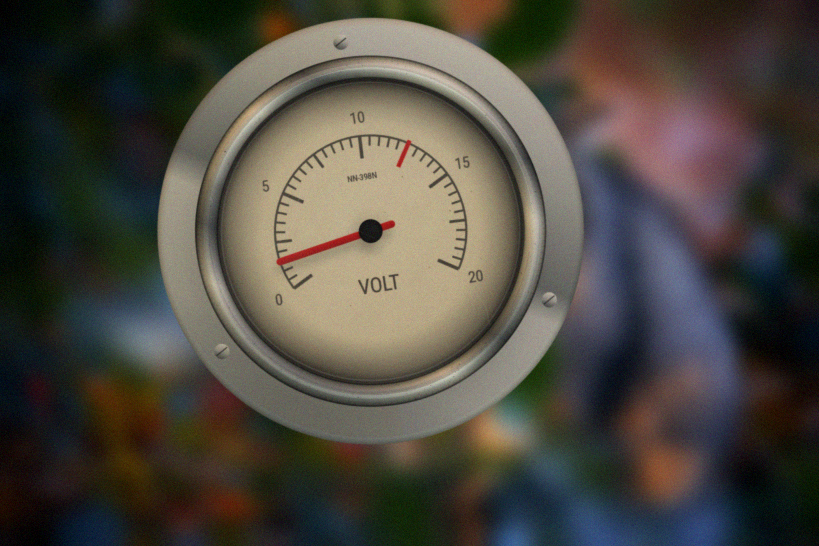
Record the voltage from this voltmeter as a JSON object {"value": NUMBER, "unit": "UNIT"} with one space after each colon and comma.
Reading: {"value": 1.5, "unit": "V"}
